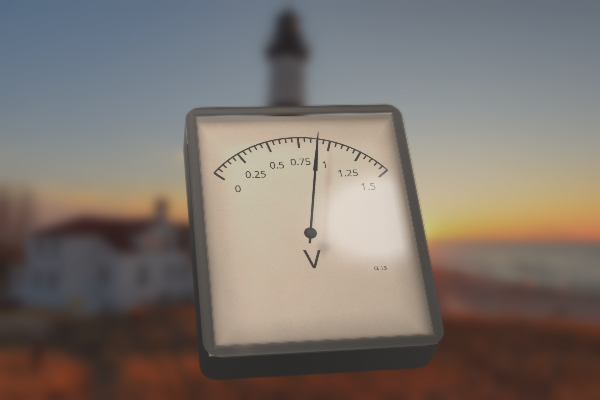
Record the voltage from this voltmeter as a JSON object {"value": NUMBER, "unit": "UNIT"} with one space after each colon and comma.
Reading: {"value": 0.9, "unit": "V"}
